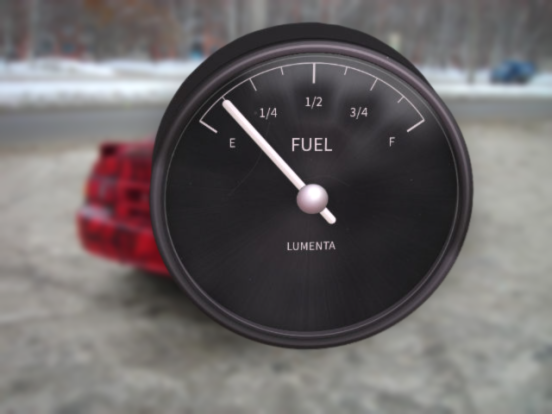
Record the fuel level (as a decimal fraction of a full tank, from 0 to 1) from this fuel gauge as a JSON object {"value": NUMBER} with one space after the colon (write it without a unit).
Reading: {"value": 0.125}
